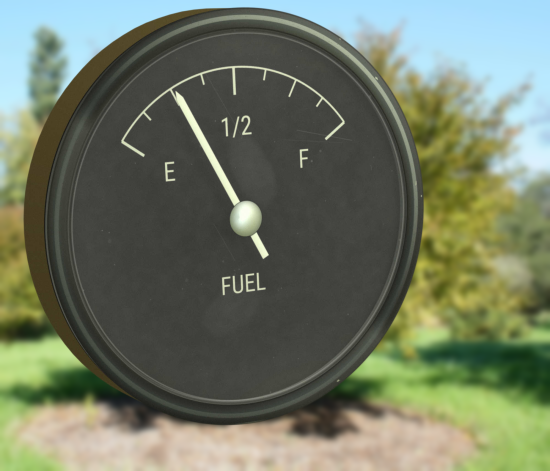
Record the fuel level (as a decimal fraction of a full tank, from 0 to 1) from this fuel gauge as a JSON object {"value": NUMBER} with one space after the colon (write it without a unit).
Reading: {"value": 0.25}
